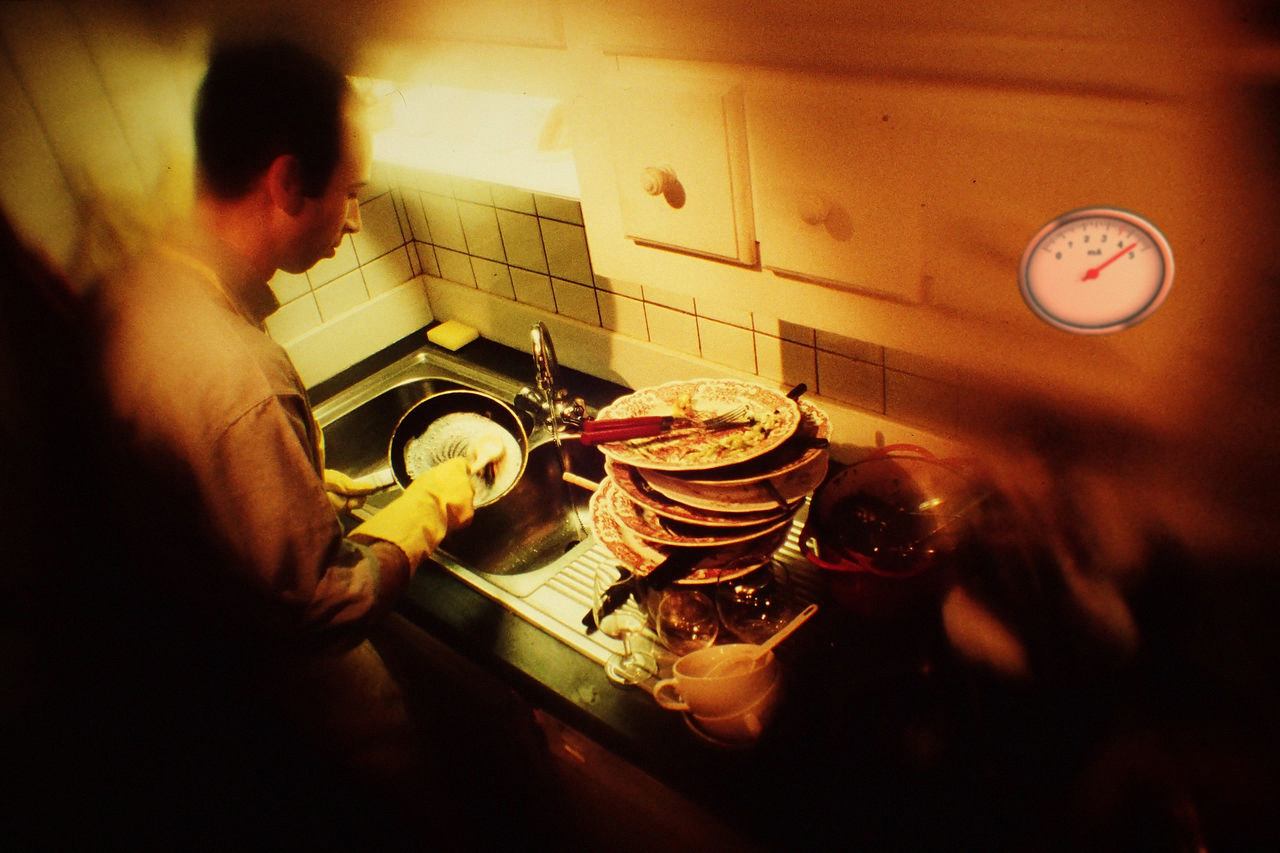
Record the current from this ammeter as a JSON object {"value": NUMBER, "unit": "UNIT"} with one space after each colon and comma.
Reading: {"value": 4.5, "unit": "mA"}
